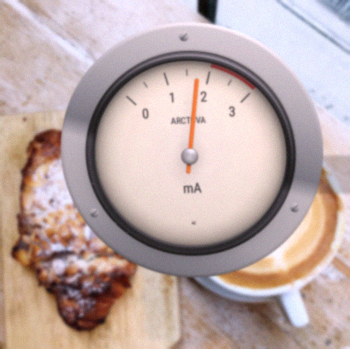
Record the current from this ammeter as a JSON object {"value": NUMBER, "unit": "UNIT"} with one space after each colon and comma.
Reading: {"value": 1.75, "unit": "mA"}
